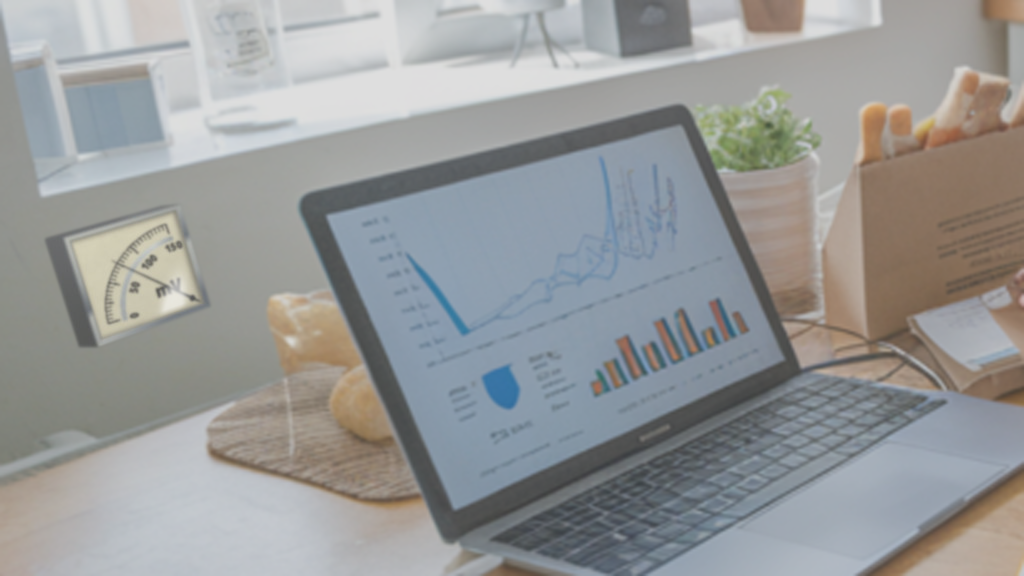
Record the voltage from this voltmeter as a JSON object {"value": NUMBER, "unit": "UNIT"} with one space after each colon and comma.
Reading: {"value": 75, "unit": "mV"}
